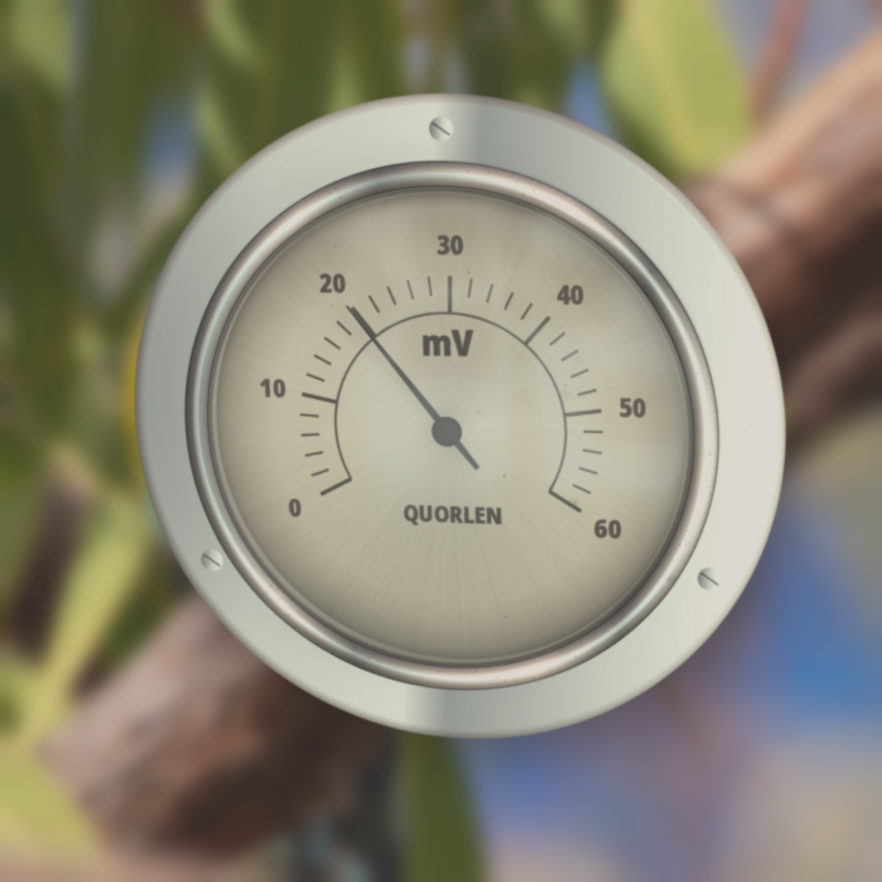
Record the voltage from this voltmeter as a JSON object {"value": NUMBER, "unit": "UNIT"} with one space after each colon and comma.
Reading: {"value": 20, "unit": "mV"}
